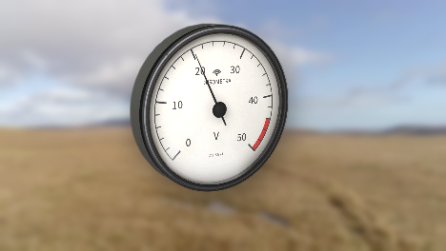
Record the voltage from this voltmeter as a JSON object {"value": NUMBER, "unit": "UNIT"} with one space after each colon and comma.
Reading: {"value": 20, "unit": "V"}
